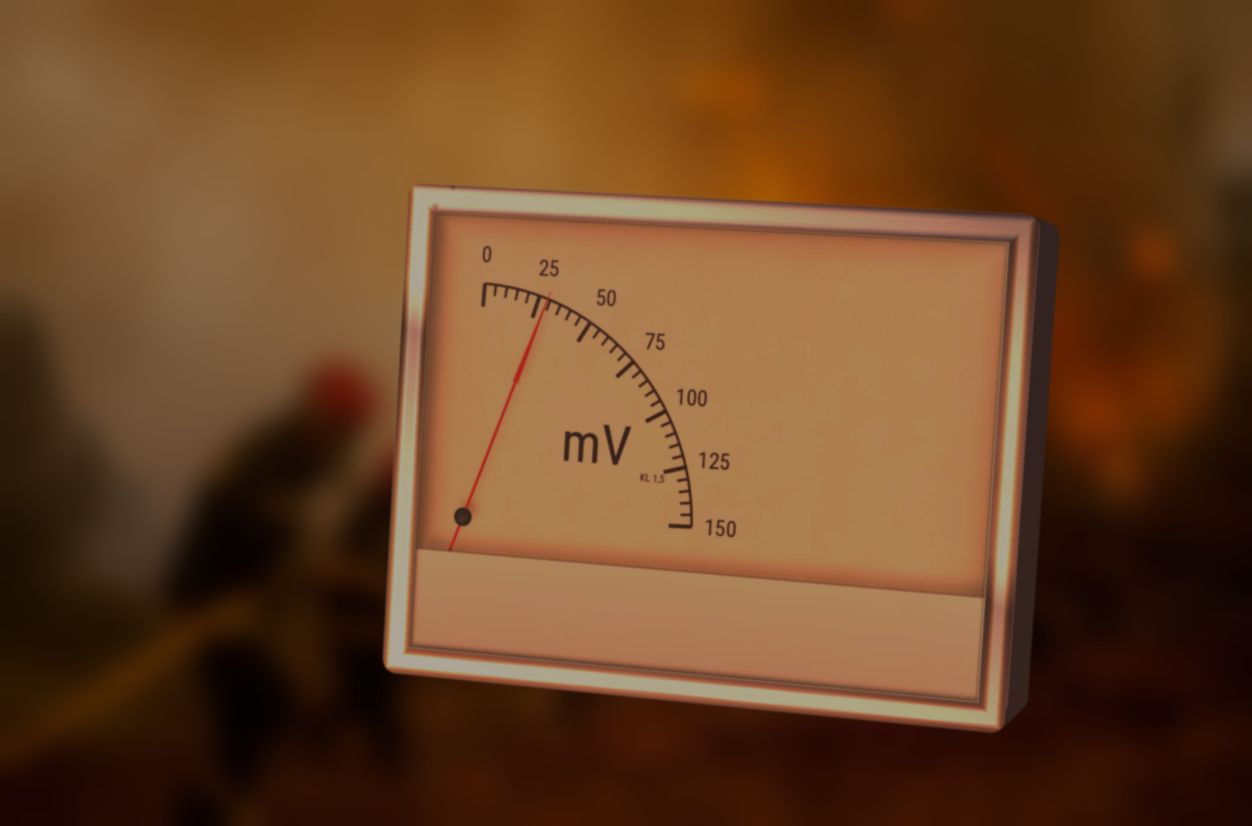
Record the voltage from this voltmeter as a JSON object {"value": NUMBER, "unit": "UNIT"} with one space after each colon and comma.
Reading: {"value": 30, "unit": "mV"}
